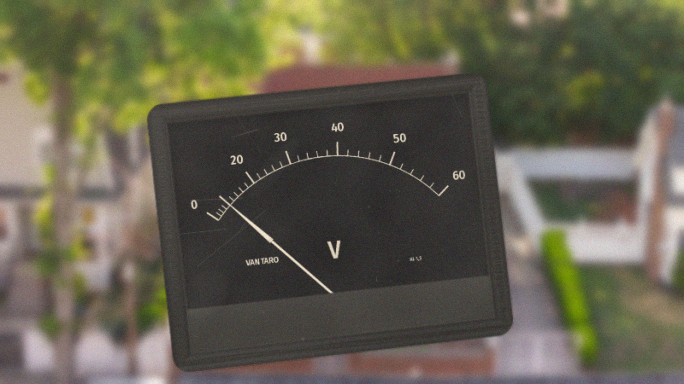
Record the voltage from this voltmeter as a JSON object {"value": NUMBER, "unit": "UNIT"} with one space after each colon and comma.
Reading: {"value": 10, "unit": "V"}
